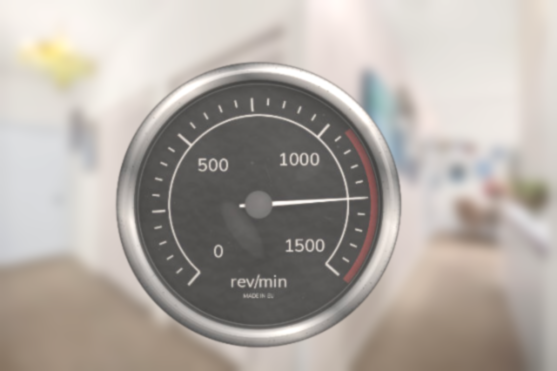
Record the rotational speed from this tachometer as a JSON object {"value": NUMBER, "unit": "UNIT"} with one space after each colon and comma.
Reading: {"value": 1250, "unit": "rpm"}
